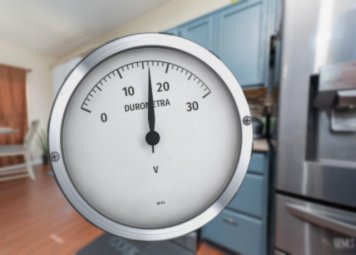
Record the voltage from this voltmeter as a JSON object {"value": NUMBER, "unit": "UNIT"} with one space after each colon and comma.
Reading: {"value": 16, "unit": "V"}
